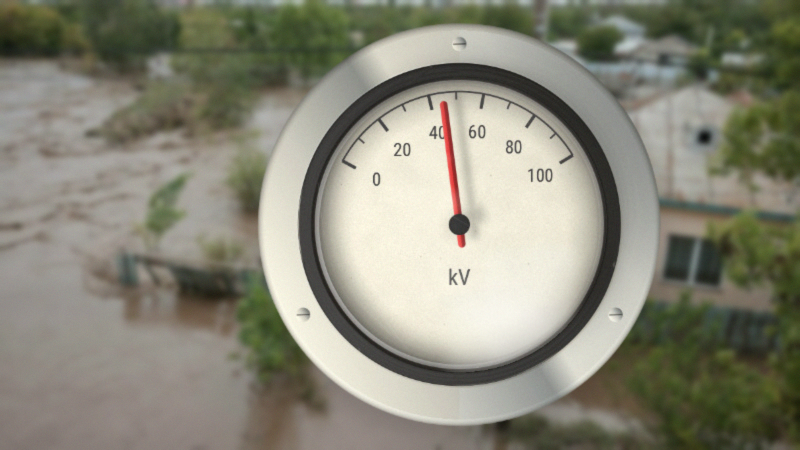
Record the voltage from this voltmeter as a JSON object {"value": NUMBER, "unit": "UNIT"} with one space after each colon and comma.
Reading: {"value": 45, "unit": "kV"}
